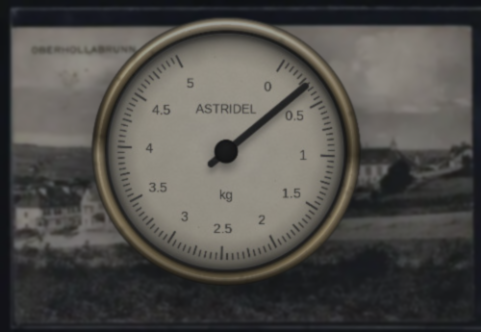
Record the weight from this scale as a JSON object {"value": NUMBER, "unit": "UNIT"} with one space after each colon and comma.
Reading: {"value": 0.3, "unit": "kg"}
